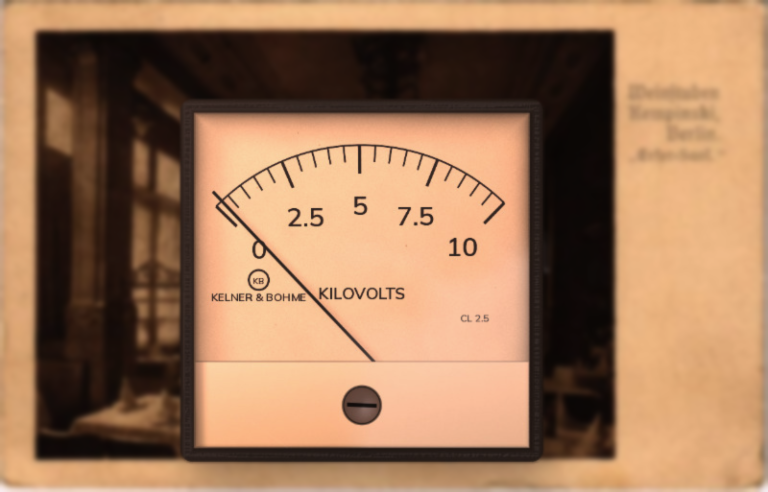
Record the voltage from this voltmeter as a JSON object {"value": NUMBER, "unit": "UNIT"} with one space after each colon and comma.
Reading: {"value": 0.25, "unit": "kV"}
